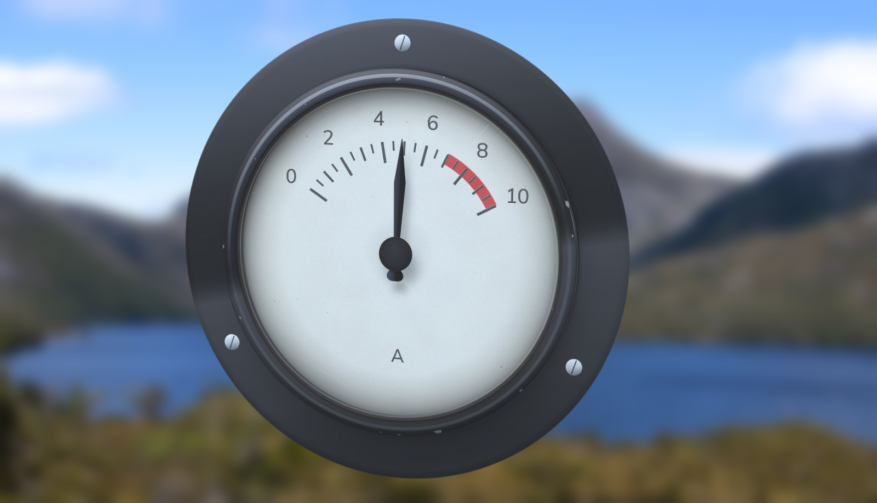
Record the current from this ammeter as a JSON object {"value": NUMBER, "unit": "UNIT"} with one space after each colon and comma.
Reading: {"value": 5, "unit": "A"}
